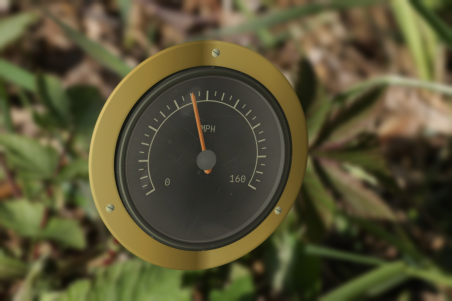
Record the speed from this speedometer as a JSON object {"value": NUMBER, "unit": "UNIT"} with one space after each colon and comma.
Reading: {"value": 70, "unit": "mph"}
